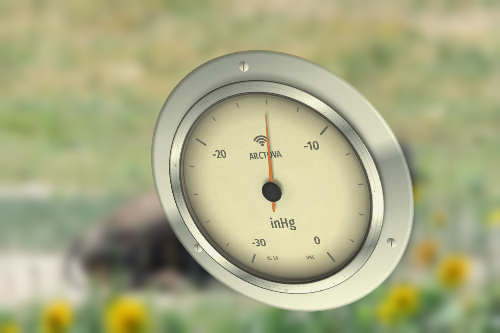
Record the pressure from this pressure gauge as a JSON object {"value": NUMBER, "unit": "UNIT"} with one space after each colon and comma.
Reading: {"value": -14, "unit": "inHg"}
